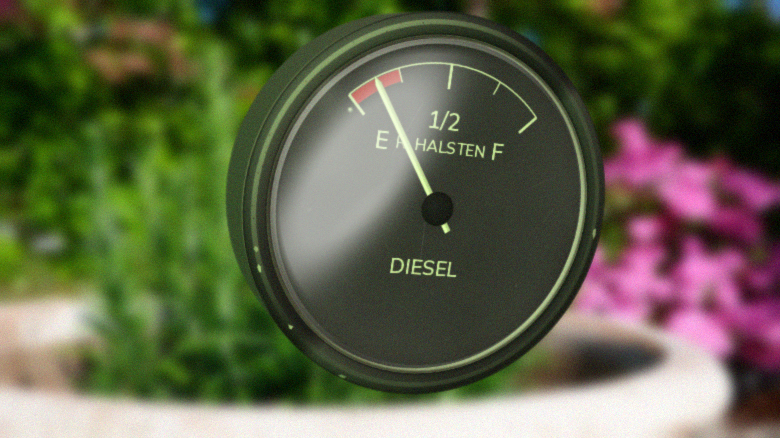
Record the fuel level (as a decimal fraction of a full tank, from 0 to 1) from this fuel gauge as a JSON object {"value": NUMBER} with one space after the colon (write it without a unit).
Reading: {"value": 0.125}
